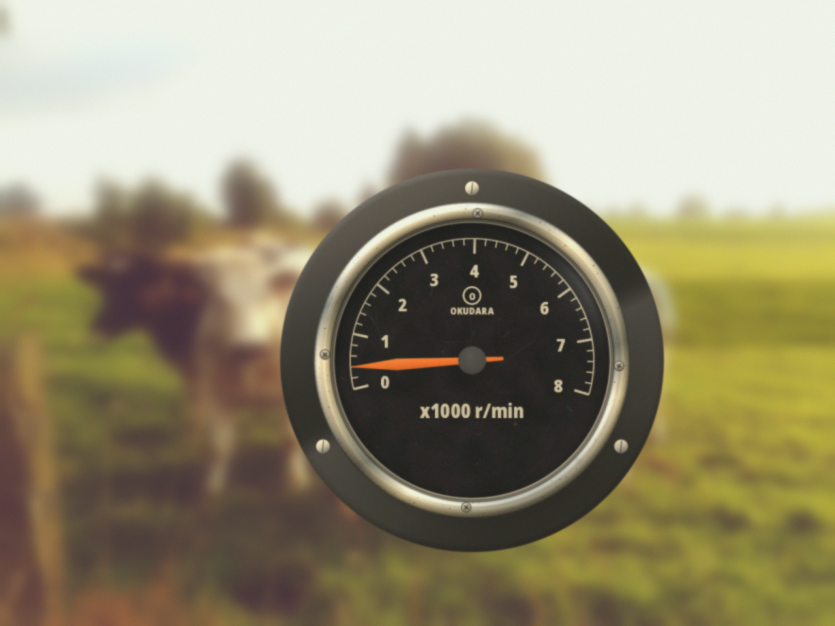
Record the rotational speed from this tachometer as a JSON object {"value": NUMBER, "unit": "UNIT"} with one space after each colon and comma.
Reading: {"value": 400, "unit": "rpm"}
